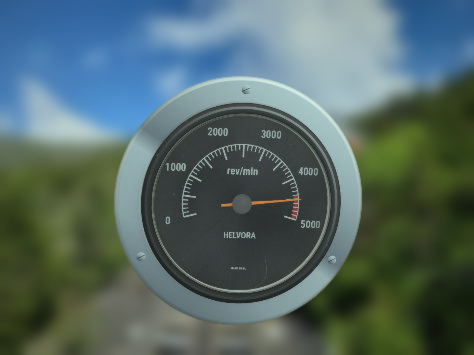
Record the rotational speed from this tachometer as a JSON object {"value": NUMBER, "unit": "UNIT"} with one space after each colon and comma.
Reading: {"value": 4500, "unit": "rpm"}
